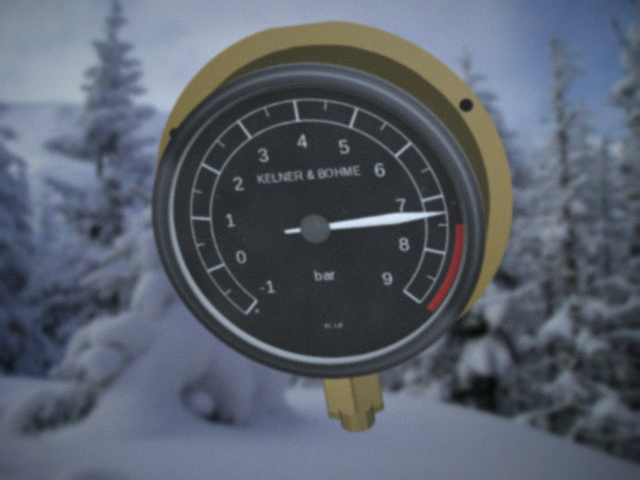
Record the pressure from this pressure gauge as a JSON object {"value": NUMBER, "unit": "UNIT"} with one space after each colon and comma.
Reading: {"value": 7.25, "unit": "bar"}
